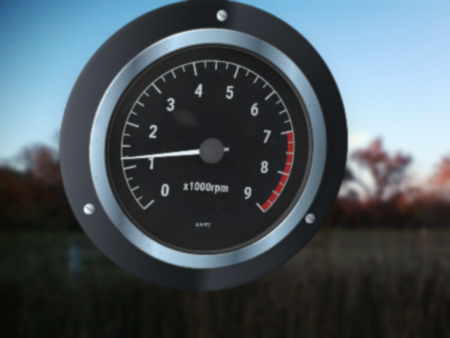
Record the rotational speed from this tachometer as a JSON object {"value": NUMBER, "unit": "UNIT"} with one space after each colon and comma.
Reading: {"value": 1250, "unit": "rpm"}
